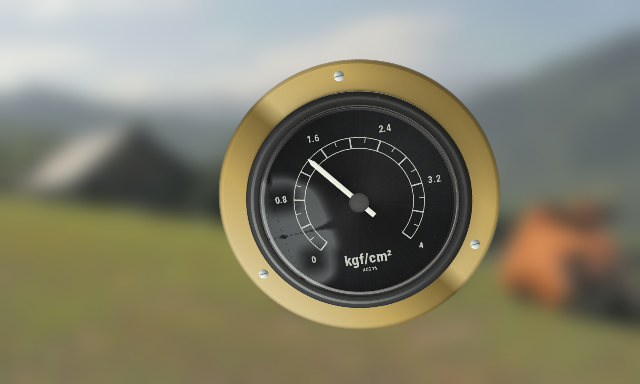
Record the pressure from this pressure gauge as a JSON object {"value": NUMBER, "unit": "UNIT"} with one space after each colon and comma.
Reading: {"value": 1.4, "unit": "kg/cm²"}
